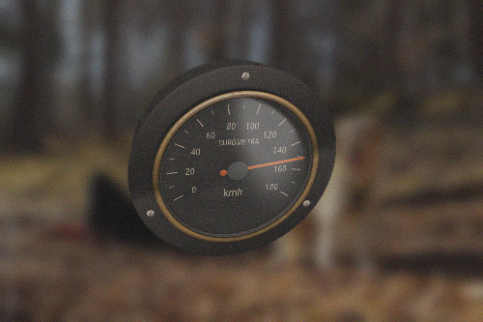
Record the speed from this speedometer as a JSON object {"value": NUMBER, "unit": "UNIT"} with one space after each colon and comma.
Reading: {"value": 150, "unit": "km/h"}
